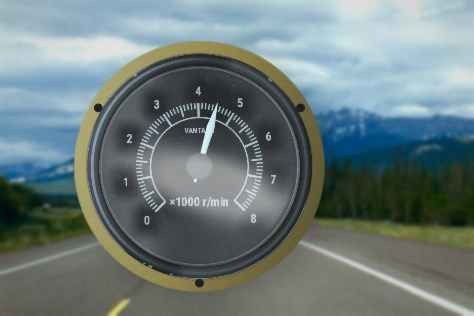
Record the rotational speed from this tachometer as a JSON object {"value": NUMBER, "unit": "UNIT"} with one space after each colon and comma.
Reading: {"value": 4500, "unit": "rpm"}
